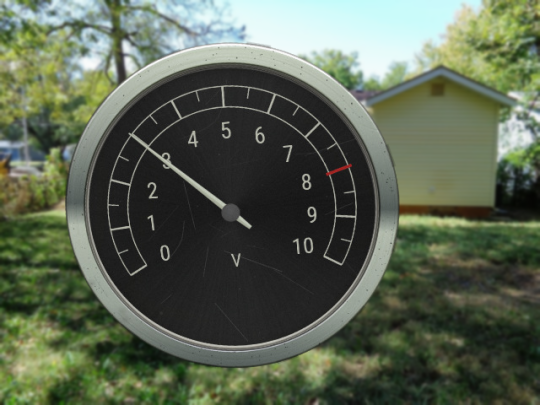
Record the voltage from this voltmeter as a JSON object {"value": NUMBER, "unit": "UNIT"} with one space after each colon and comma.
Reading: {"value": 3, "unit": "V"}
